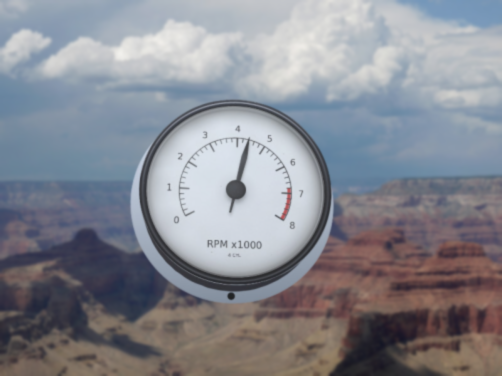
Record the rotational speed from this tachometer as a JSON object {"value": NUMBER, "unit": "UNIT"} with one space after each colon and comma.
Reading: {"value": 4400, "unit": "rpm"}
